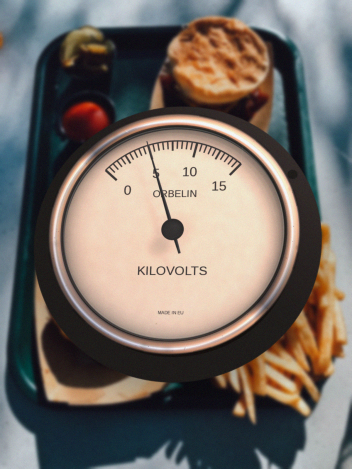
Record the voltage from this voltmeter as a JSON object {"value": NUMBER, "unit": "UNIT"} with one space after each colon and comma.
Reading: {"value": 5, "unit": "kV"}
